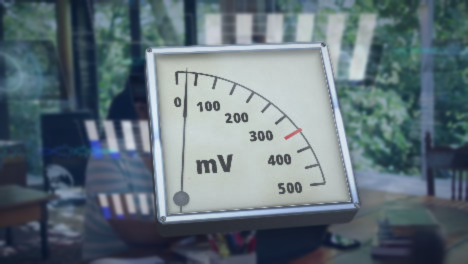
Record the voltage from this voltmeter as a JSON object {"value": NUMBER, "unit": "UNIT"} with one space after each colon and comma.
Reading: {"value": 25, "unit": "mV"}
